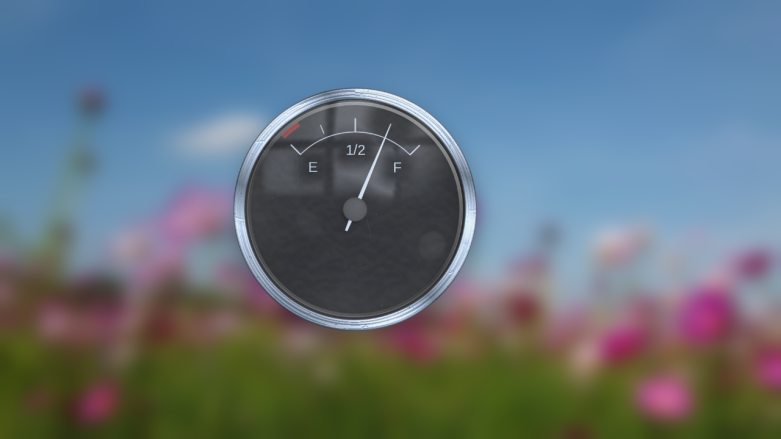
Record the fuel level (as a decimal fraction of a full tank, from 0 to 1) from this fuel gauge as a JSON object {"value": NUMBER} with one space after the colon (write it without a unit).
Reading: {"value": 0.75}
